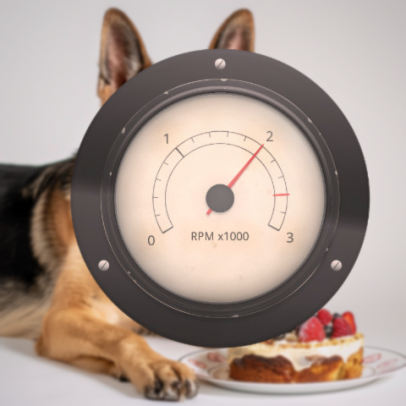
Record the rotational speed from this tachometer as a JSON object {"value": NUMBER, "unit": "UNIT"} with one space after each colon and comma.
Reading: {"value": 2000, "unit": "rpm"}
